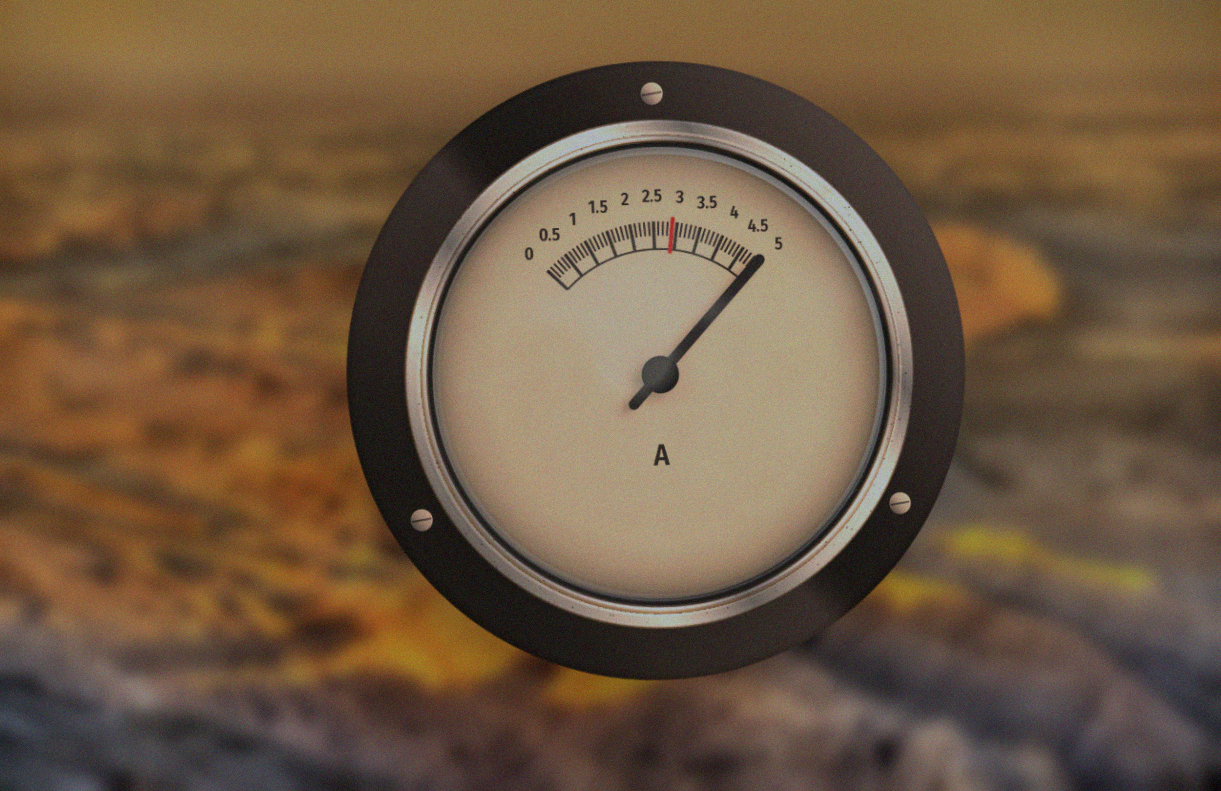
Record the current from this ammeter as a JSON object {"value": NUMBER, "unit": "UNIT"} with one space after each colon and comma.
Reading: {"value": 4.9, "unit": "A"}
